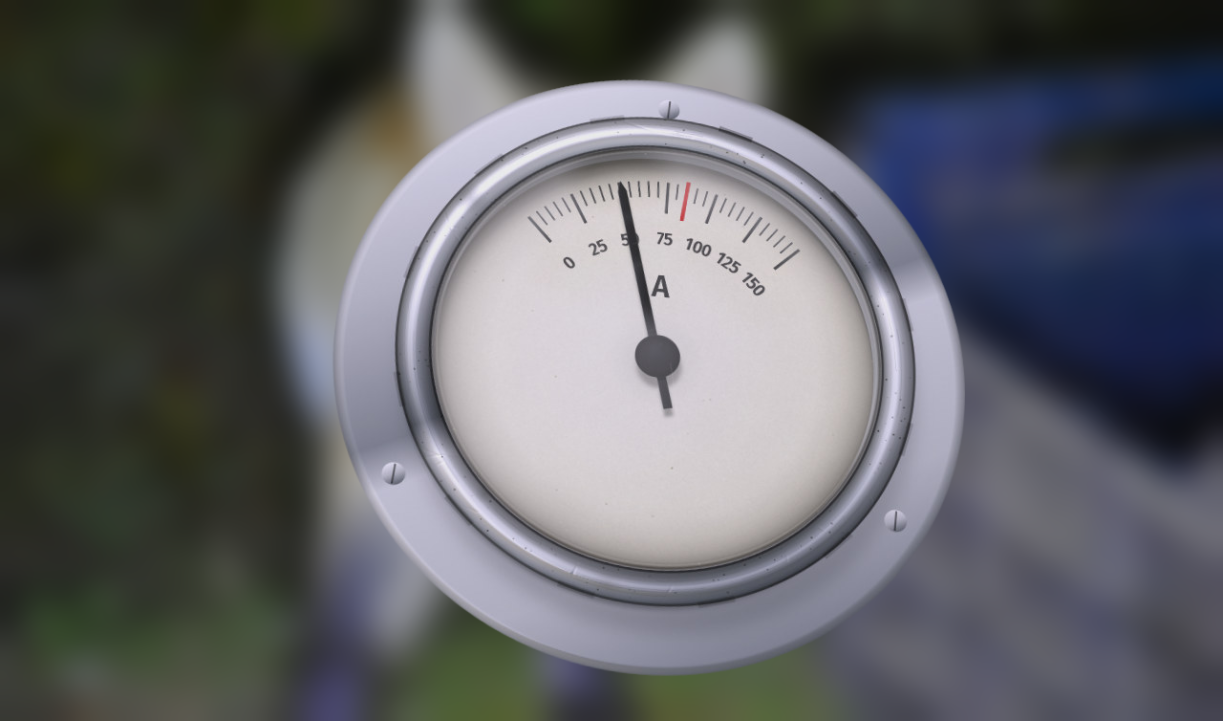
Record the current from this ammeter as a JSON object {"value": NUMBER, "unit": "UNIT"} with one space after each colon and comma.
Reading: {"value": 50, "unit": "A"}
